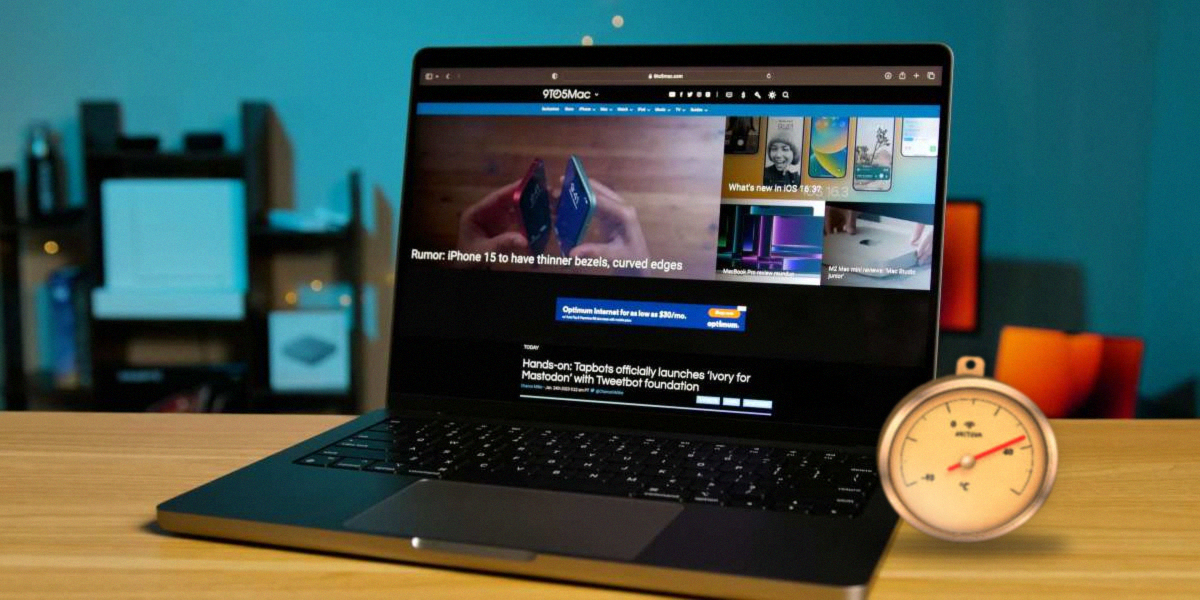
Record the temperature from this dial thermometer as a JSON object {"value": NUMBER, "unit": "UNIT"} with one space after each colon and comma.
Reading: {"value": 35, "unit": "°C"}
